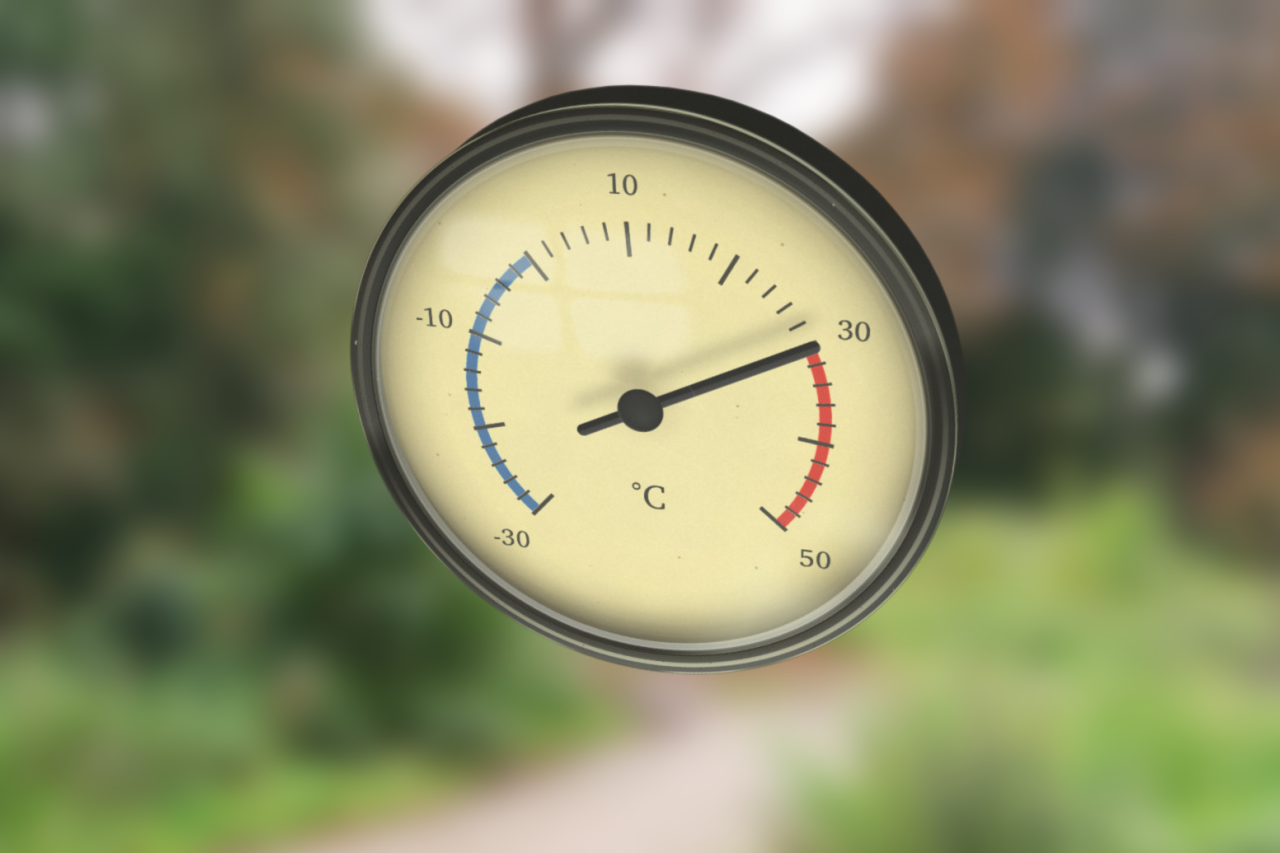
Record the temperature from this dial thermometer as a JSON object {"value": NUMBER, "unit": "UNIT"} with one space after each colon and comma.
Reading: {"value": 30, "unit": "°C"}
